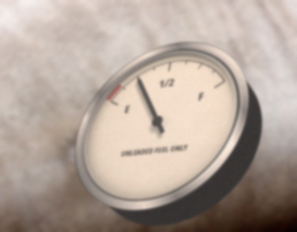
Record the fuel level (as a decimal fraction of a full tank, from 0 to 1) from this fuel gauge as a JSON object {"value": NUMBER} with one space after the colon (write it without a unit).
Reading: {"value": 0.25}
